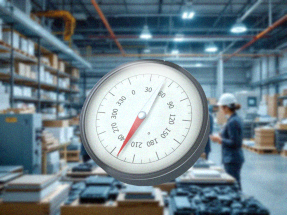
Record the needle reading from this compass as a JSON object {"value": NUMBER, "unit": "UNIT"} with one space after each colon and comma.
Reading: {"value": 230, "unit": "°"}
